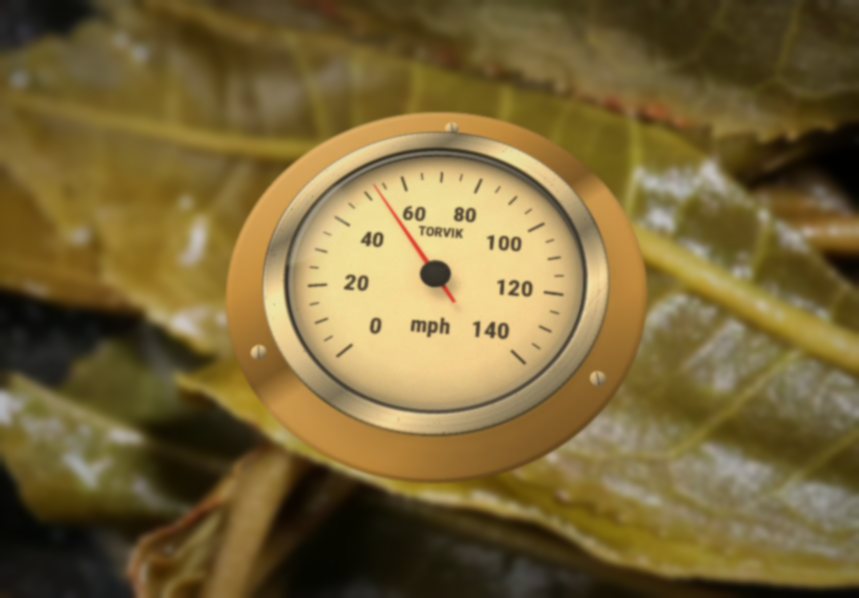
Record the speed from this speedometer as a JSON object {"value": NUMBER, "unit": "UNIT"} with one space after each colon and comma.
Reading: {"value": 52.5, "unit": "mph"}
